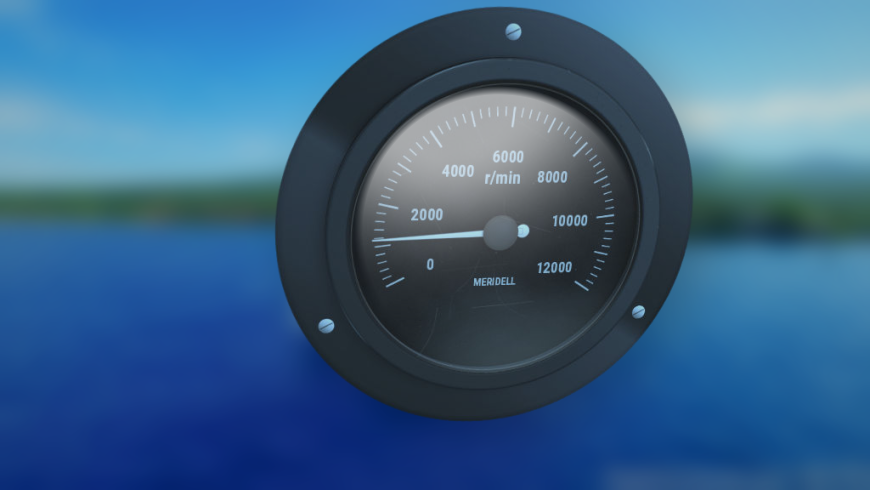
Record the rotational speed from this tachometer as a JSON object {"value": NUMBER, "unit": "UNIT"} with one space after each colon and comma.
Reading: {"value": 1200, "unit": "rpm"}
